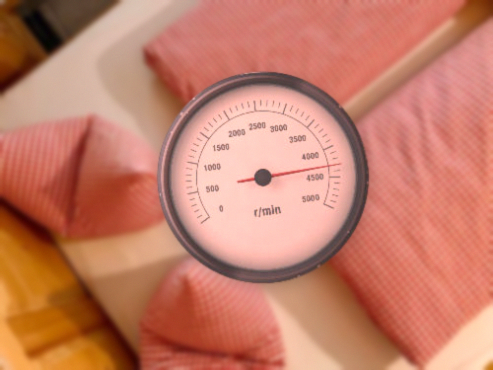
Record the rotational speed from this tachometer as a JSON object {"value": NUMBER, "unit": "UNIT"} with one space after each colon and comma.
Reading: {"value": 4300, "unit": "rpm"}
